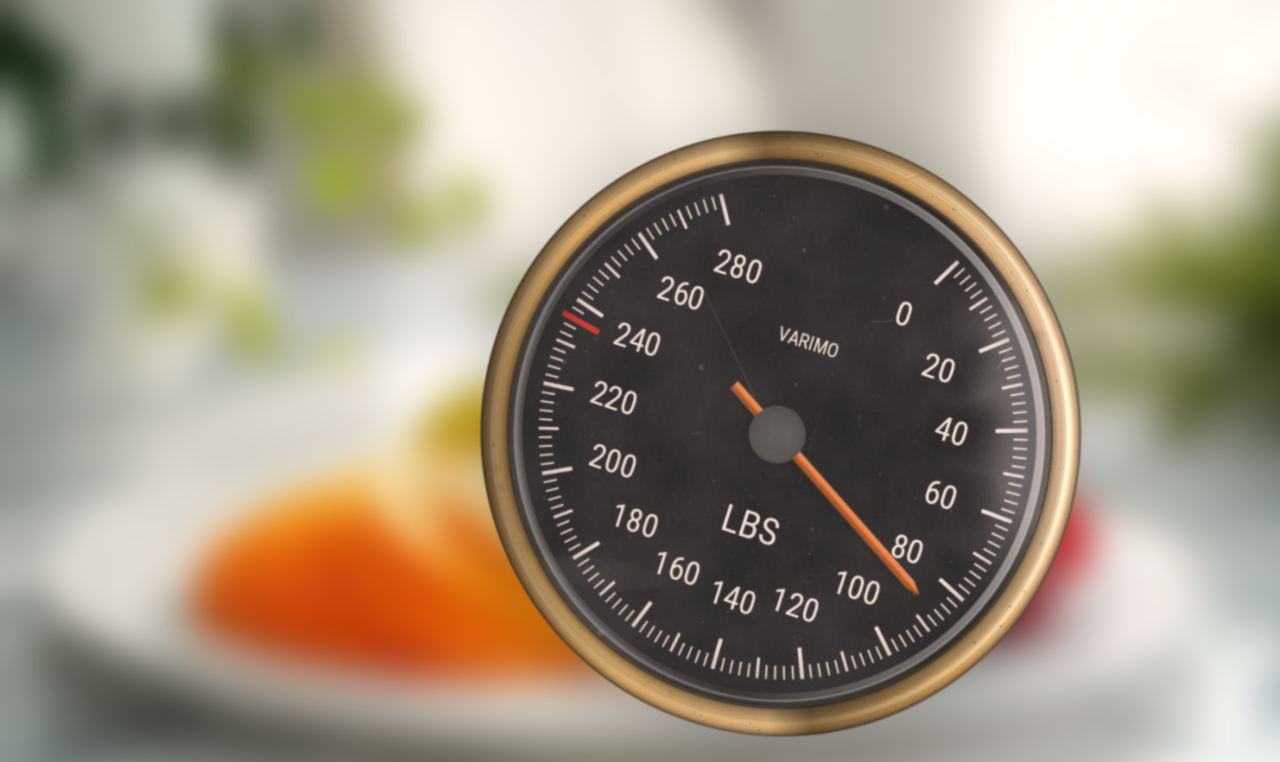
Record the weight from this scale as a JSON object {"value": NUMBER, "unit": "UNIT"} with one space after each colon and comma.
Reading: {"value": 86, "unit": "lb"}
